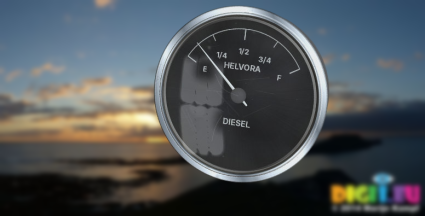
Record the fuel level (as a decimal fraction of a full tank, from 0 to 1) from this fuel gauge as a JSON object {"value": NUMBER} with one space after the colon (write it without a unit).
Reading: {"value": 0.125}
